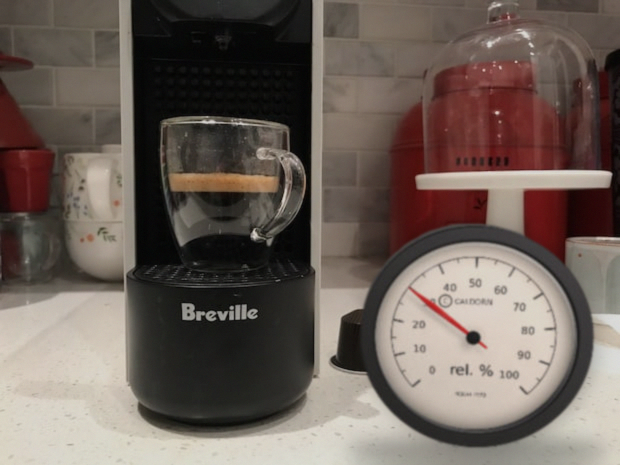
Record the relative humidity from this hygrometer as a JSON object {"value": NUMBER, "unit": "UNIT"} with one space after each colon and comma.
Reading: {"value": 30, "unit": "%"}
